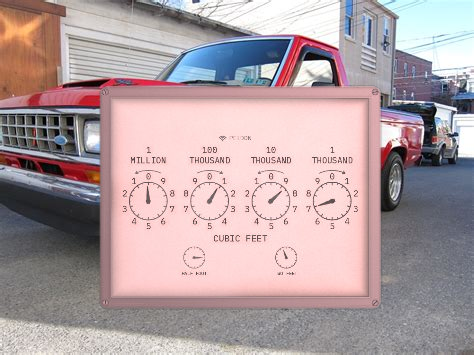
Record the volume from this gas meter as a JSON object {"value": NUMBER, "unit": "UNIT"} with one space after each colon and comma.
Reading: {"value": 8700, "unit": "ft³"}
